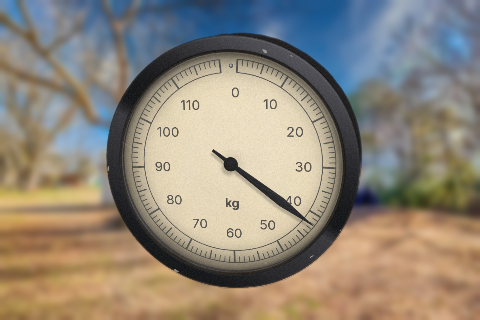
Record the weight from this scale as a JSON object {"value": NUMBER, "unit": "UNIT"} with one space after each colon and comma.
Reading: {"value": 42, "unit": "kg"}
